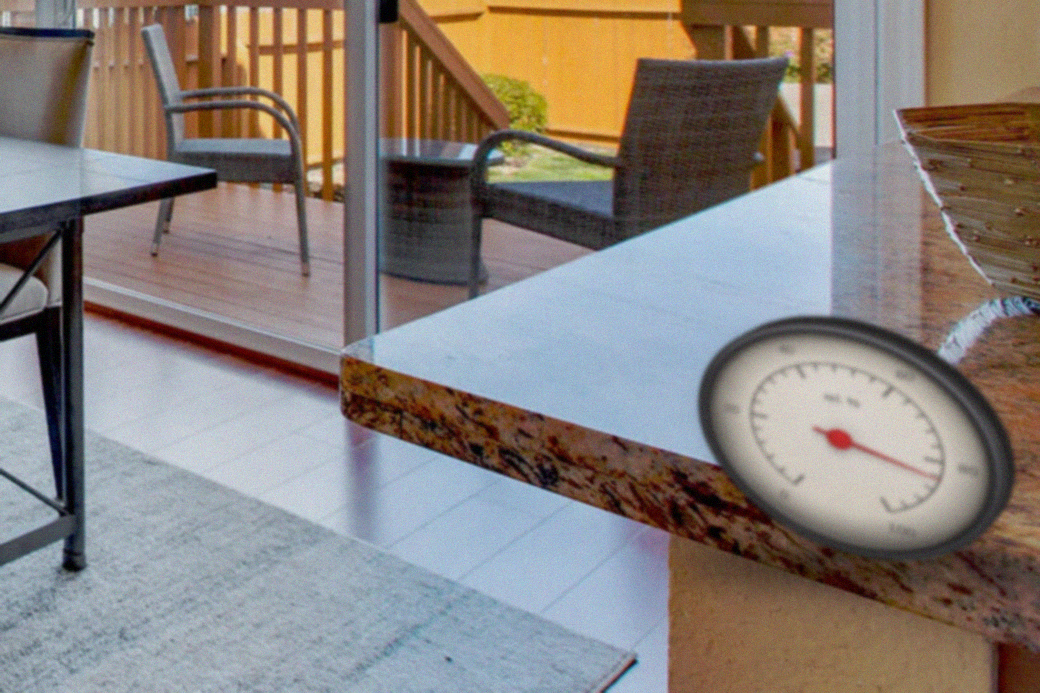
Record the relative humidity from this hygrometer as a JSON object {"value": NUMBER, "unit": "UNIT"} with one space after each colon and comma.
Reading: {"value": 84, "unit": "%"}
